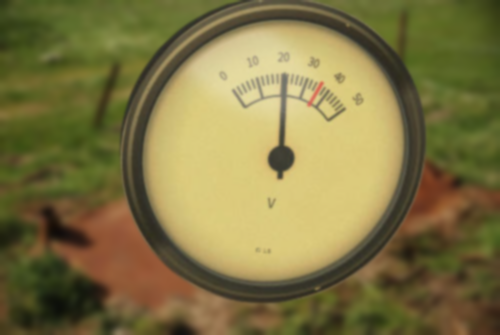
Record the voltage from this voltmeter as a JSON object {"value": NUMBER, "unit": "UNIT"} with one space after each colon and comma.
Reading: {"value": 20, "unit": "V"}
